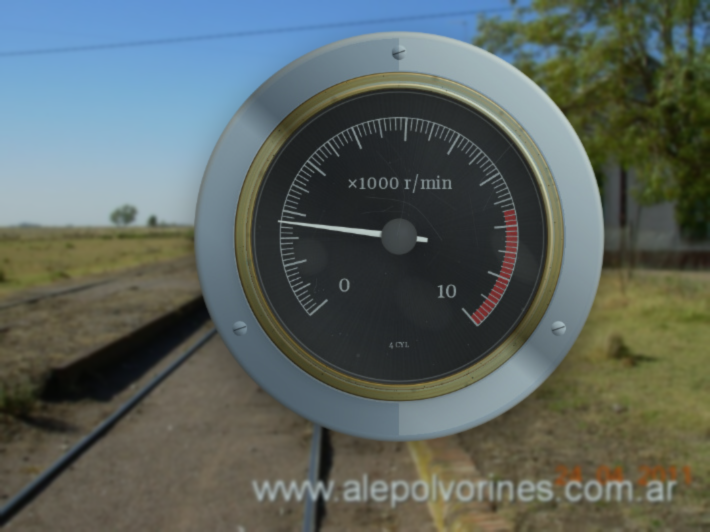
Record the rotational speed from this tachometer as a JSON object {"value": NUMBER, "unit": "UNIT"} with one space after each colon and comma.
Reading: {"value": 1800, "unit": "rpm"}
